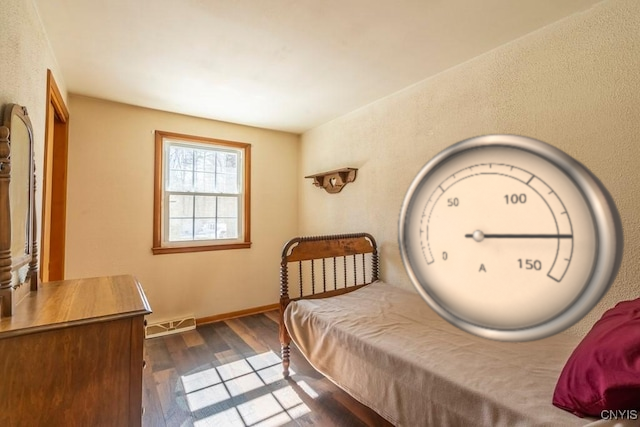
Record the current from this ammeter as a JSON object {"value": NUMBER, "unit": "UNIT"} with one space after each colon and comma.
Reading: {"value": 130, "unit": "A"}
